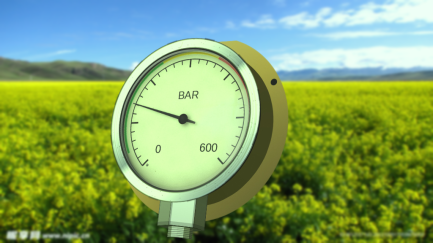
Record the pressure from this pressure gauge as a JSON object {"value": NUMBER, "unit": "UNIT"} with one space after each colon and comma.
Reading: {"value": 140, "unit": "bar"}
